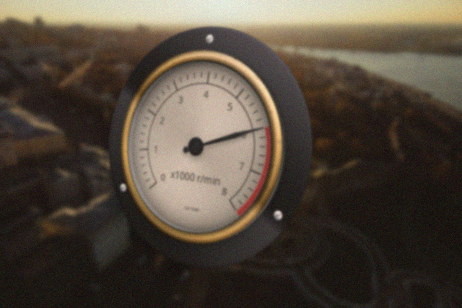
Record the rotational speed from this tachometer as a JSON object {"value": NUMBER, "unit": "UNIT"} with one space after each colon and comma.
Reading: {"value": 6000, "unit": "rpm"}
